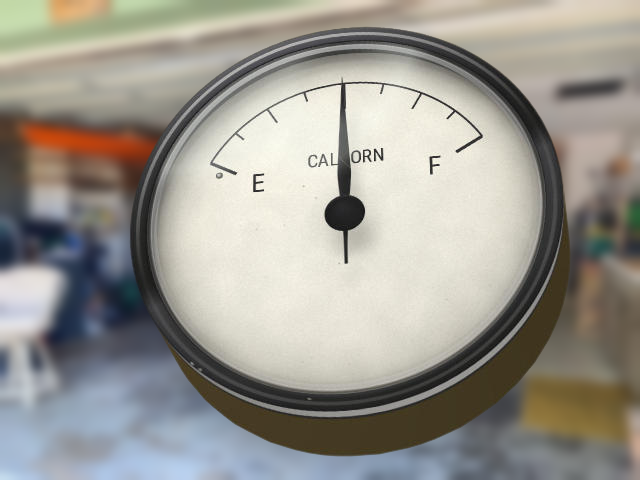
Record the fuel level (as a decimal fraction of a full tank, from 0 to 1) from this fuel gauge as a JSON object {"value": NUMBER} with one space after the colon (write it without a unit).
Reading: {"value": 0.5}
